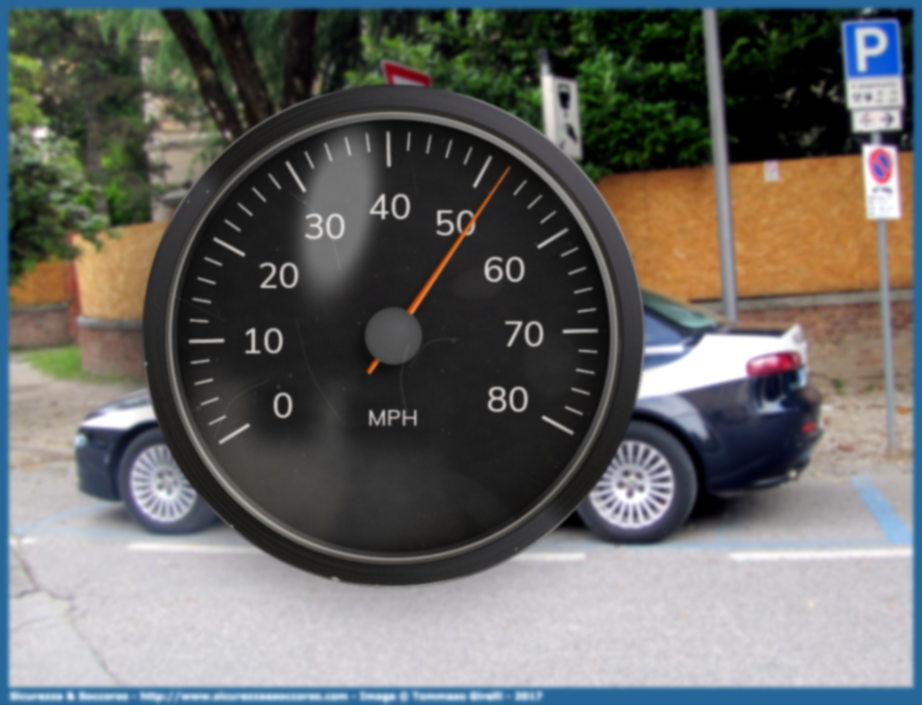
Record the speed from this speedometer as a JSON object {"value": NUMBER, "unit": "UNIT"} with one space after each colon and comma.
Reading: {"value": 52, "unit": "mph"}
